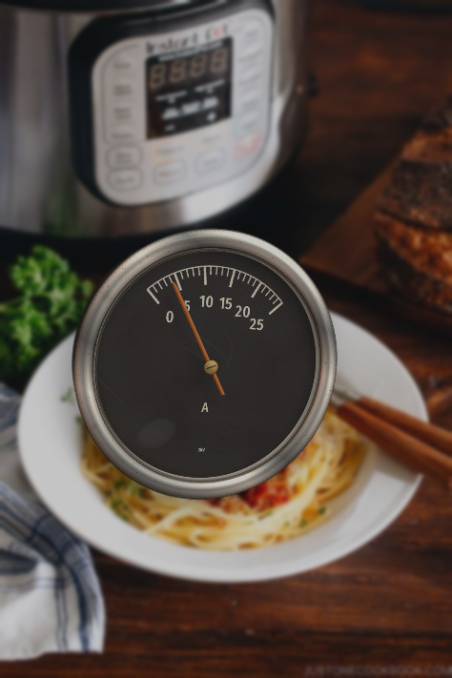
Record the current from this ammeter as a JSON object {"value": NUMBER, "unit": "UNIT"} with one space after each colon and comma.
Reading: {"value": 4, "unit": "A"}
